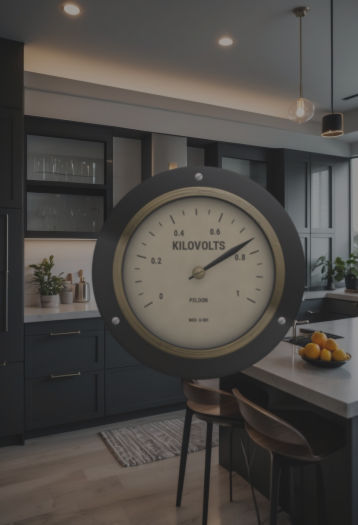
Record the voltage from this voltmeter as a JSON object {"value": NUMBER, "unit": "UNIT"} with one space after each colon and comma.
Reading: {"value": 0.75, "unit": "kV"}
